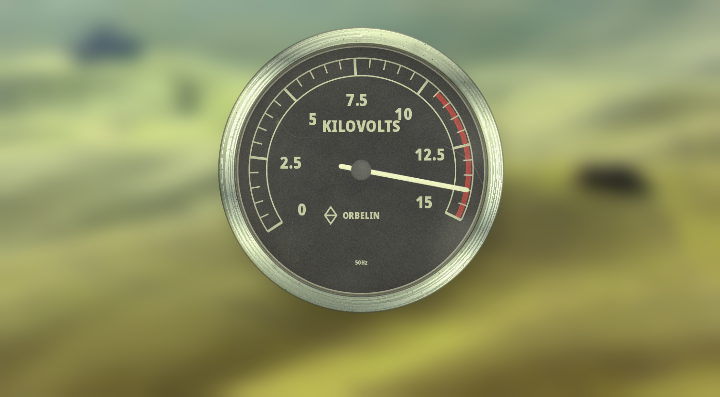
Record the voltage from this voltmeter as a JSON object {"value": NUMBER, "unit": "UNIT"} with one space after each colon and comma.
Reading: {"value": 14, "unit": "kV"}
